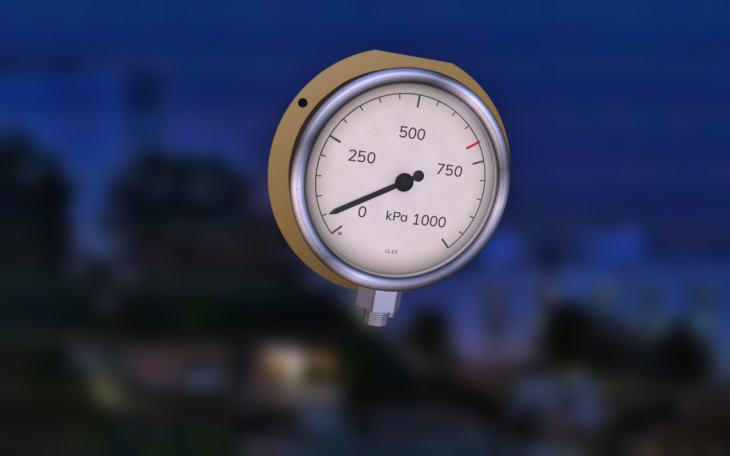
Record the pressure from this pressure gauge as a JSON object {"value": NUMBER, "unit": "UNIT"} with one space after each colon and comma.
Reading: {"value": 50, "unit": "kPa"}
